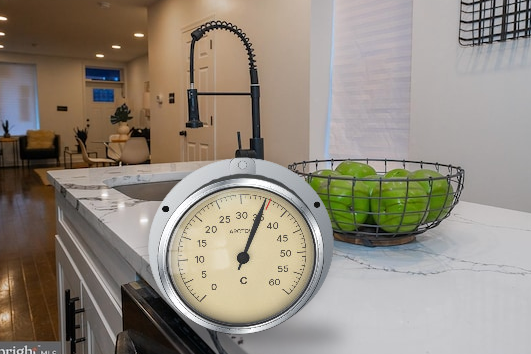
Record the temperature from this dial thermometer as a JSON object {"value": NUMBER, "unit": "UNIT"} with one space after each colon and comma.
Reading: {"value": 35, "unit": "°C"}
